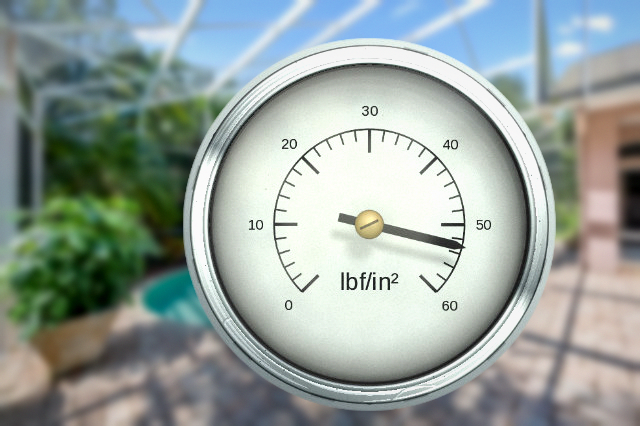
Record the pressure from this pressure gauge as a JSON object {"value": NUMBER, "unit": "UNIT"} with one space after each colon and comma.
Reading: {"value": 53, "unit": "psi"}
